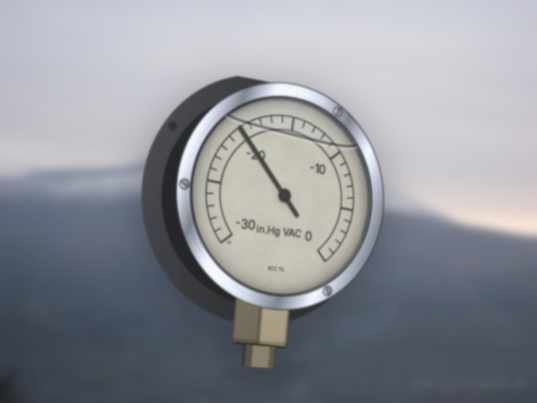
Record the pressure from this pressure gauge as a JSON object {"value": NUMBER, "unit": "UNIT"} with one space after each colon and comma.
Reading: {"value": -20, "unit": "inHg"}
